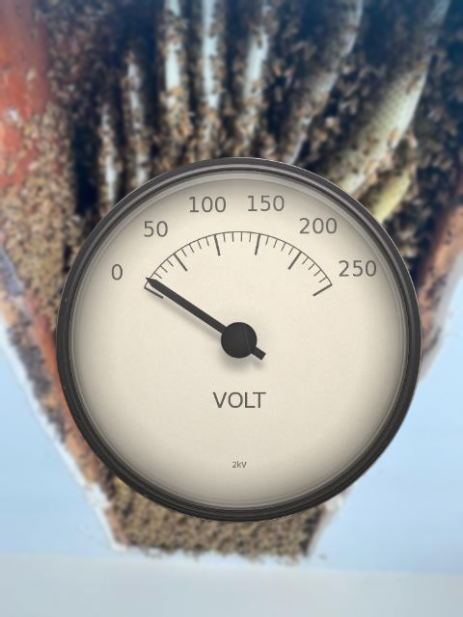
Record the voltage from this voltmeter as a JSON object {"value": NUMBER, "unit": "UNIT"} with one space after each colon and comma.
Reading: {"value": 10, "unit": "V"}
